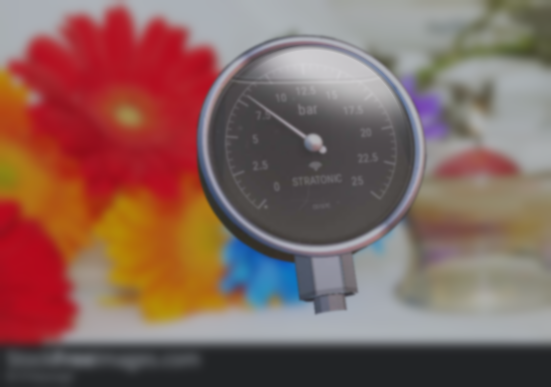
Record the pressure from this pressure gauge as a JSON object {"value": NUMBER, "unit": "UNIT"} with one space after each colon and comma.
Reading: {"value": 8, "unit": "bar"}
